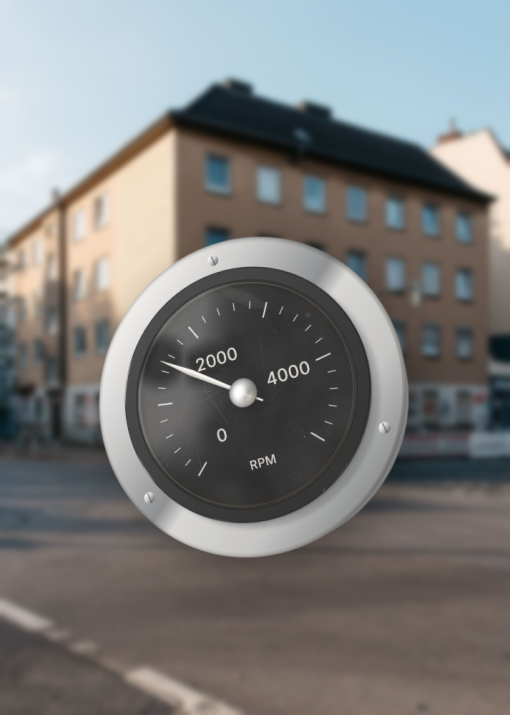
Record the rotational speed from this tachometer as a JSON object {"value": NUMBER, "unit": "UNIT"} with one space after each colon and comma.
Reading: {"value": 1500, "unit": "rpm"}
